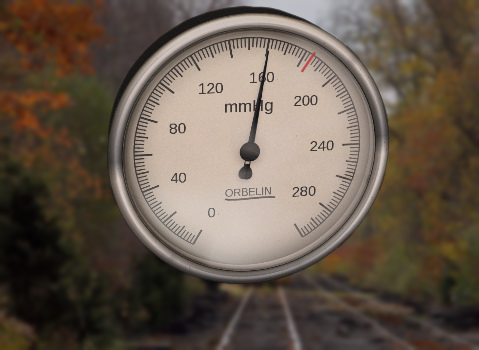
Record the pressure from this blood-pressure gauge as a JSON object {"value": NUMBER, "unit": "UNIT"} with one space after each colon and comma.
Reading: {"value": 160, "unit": "mmHg"}
